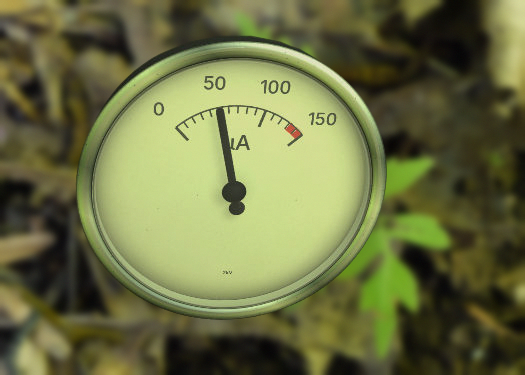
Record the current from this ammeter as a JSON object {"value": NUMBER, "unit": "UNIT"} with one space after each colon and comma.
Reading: {"value": 50, "unit": "µA"}
